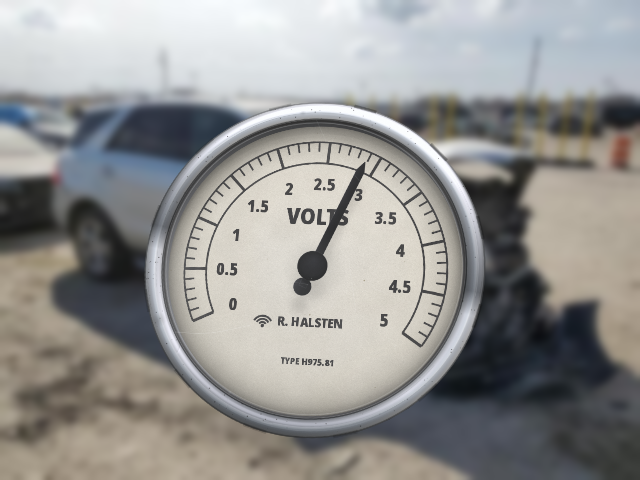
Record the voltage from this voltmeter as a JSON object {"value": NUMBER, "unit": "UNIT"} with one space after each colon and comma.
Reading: {"value": 2.9, "unit": "V"}
